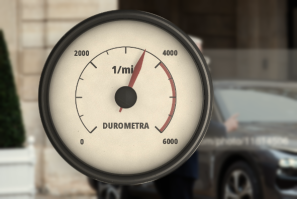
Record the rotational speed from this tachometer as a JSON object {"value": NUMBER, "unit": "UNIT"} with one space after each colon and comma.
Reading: {"value": 3500, "unit": "rpm"}
